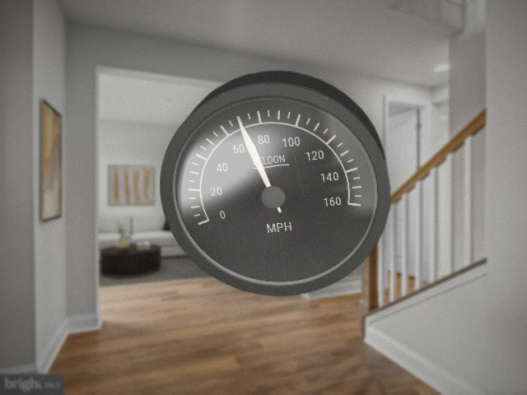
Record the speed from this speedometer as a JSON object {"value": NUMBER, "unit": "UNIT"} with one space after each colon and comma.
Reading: {"value": 70, "unit": "mph"}
